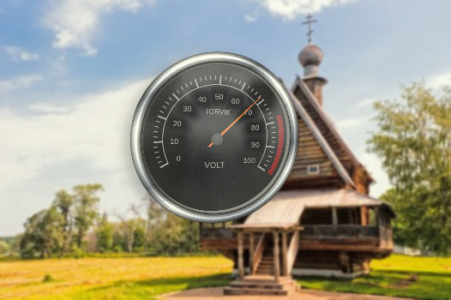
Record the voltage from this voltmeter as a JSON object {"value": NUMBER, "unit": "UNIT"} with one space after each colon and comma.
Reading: {"value": 68, "unit": "V"}
